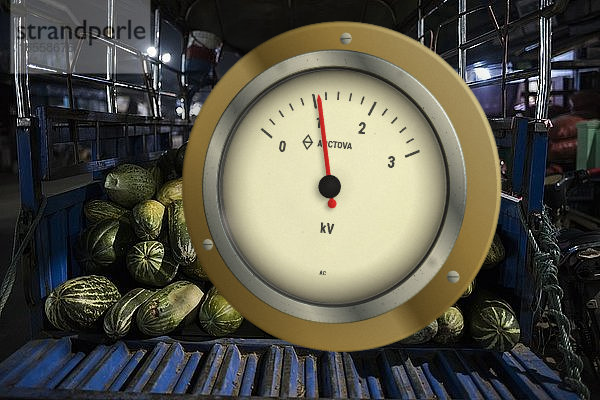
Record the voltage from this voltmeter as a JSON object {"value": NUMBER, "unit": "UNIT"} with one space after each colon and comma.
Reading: {"value": 1.1, "unit": "kV"}
